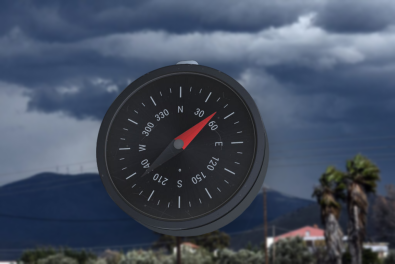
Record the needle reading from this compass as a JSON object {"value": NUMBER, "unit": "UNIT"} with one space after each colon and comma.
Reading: {"value": 50, "unit": "°"}
